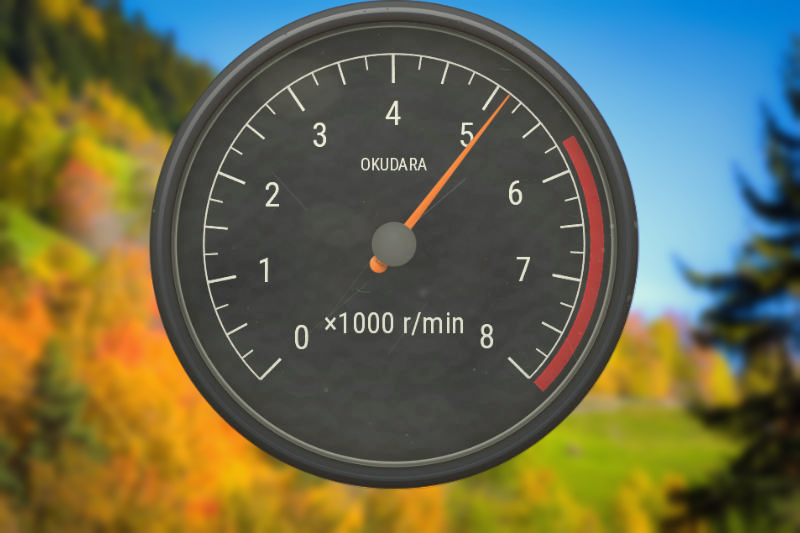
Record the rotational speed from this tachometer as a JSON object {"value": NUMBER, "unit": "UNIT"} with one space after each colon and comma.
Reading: {"value": 5125, "unit": "rpm"}
